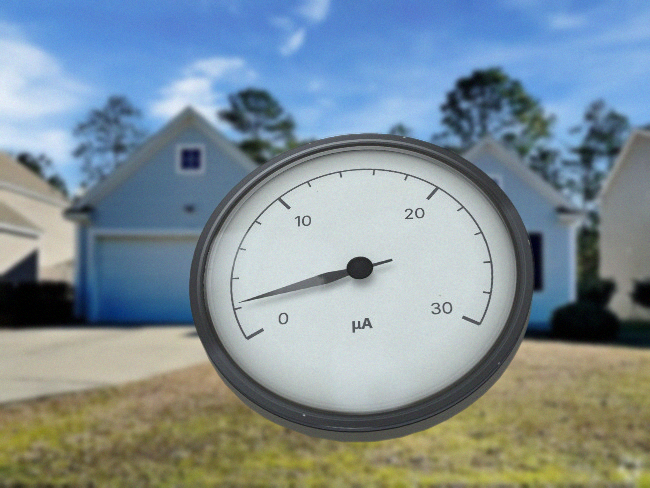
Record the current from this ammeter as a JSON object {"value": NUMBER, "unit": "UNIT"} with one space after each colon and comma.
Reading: {"value": 2, "unit": "µA"}
